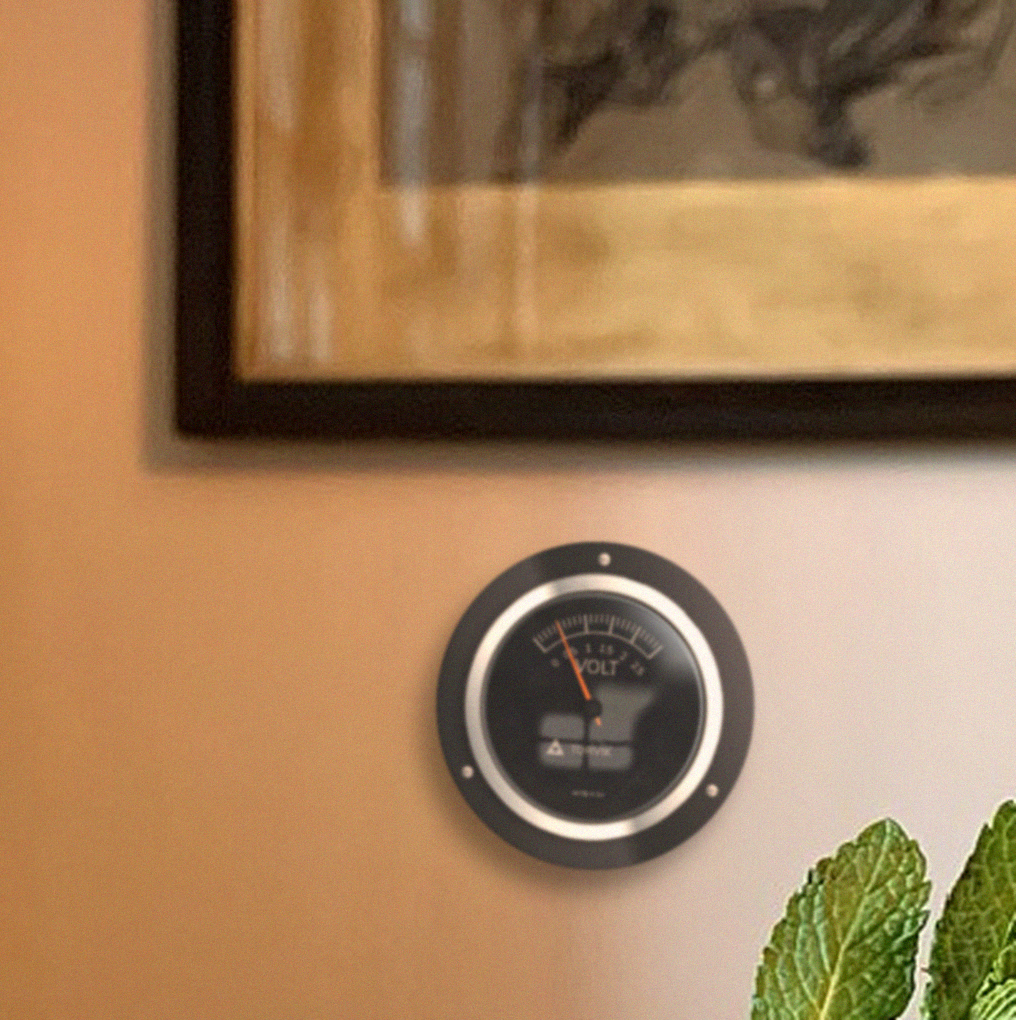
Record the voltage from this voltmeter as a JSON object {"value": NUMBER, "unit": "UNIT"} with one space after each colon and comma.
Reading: {"value": 0.5, "unit": "V"}
